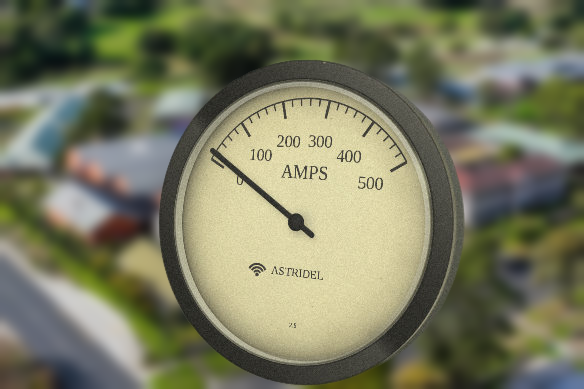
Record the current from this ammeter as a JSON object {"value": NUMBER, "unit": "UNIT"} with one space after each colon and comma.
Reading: {"value": 20, "unit": "A"}
